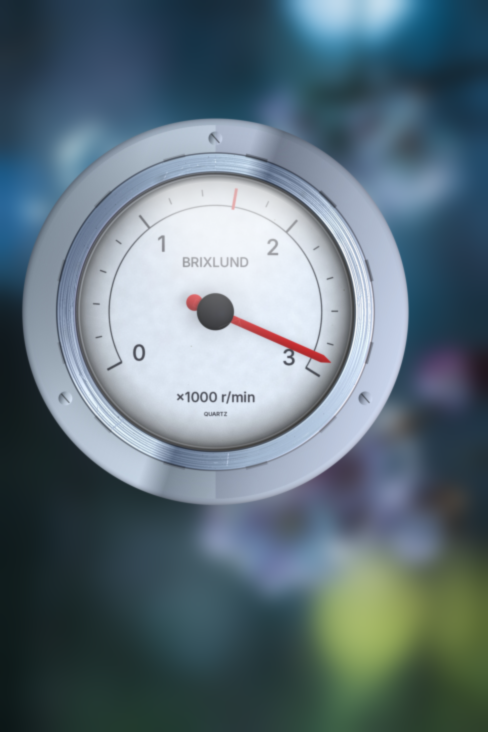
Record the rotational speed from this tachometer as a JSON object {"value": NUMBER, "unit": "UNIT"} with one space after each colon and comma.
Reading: {"value": 2900, "unit": "rpm"}
